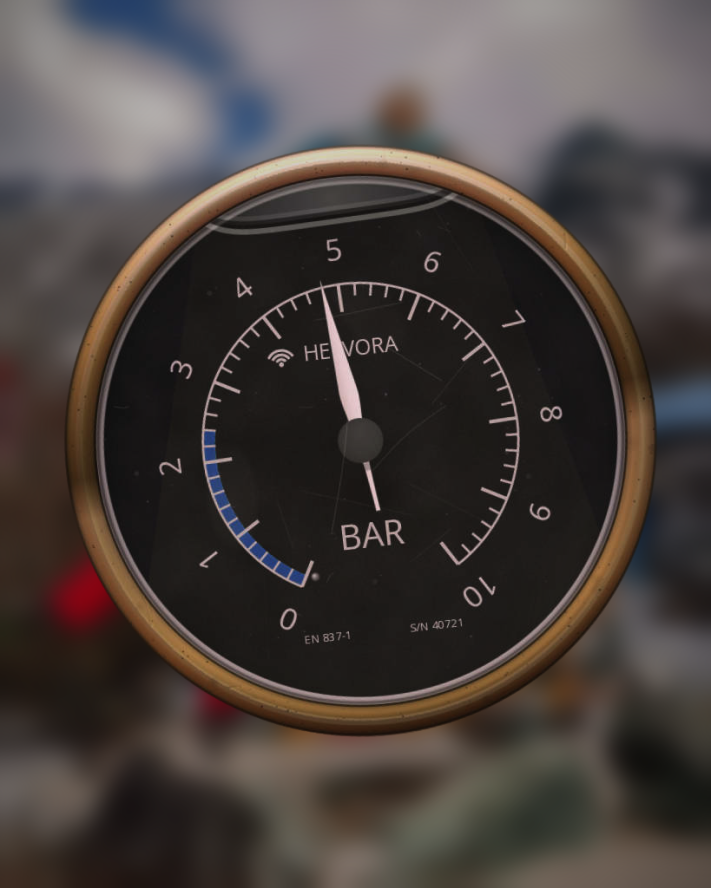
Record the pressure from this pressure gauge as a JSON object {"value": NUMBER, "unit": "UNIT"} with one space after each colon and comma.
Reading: {"value": 4.8, "unit": "bar"}
